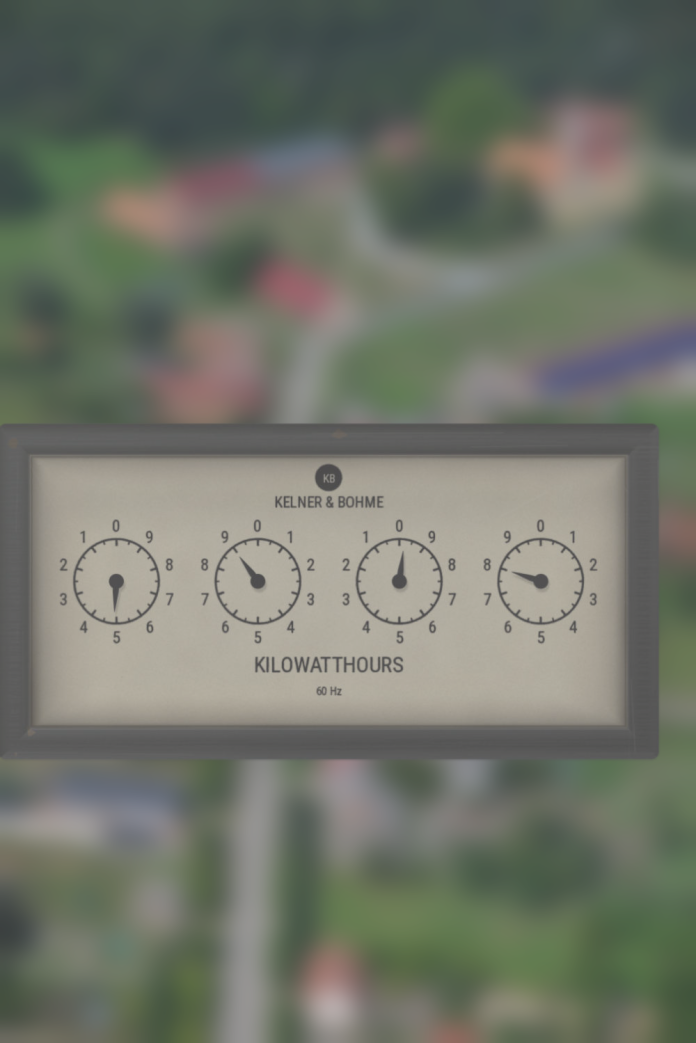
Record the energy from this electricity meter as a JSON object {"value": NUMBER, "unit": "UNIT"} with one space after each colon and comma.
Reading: {"value": 4898, "unit": "kWh"}
